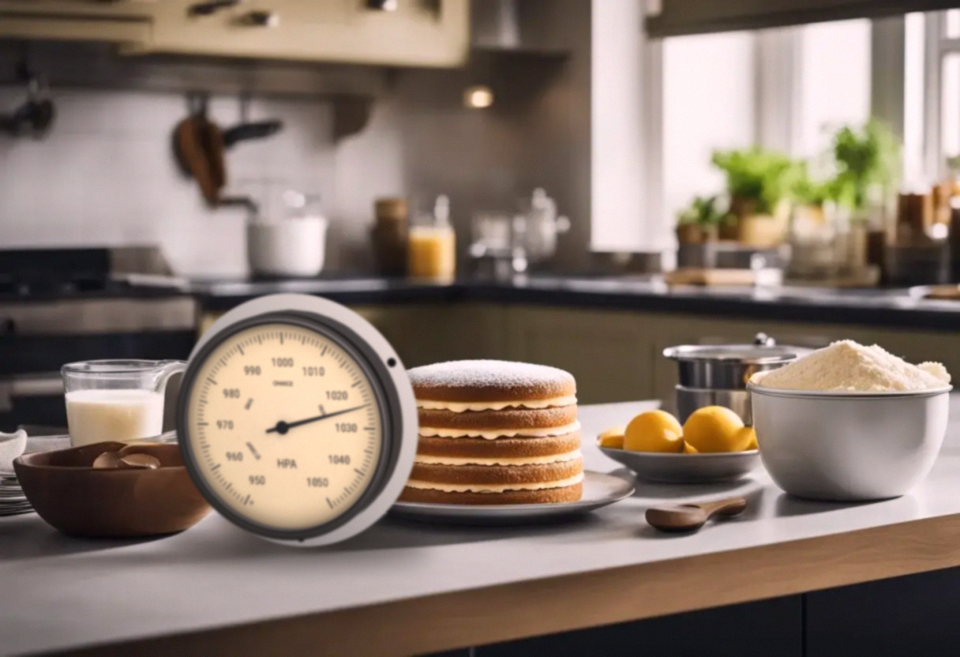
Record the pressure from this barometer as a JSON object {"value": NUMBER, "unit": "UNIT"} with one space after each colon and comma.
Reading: {"value": 1025, "unit": "hPa"}
